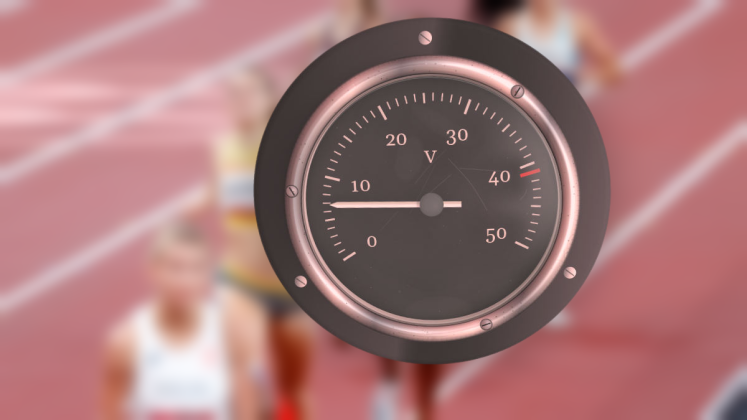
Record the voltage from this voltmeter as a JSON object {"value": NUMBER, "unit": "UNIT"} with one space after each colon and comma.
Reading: {"value": 7, "unit": "V"}
